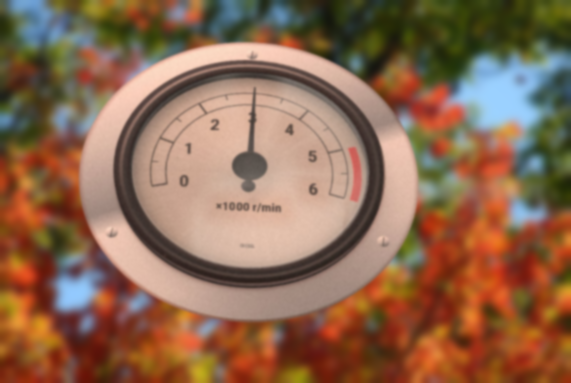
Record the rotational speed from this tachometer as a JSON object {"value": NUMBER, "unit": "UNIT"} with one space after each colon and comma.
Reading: {"value": 3000, "unit": "rpm"}
